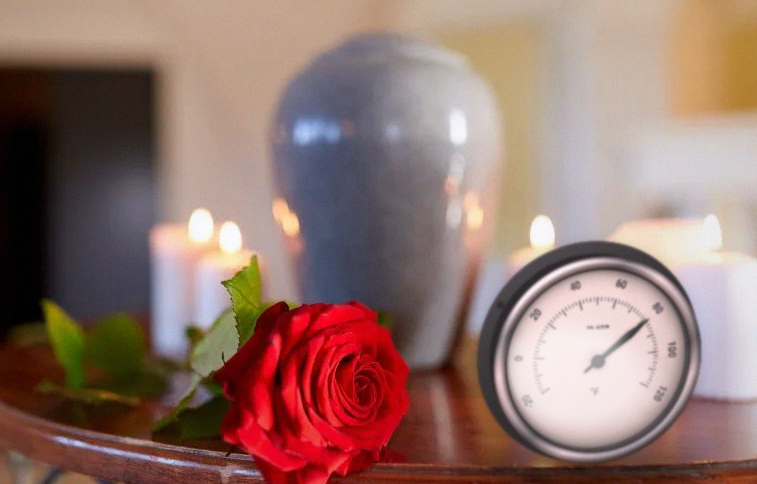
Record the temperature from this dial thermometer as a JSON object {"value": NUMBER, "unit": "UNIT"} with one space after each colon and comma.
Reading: {"value": 80, "unit": "°F"}
